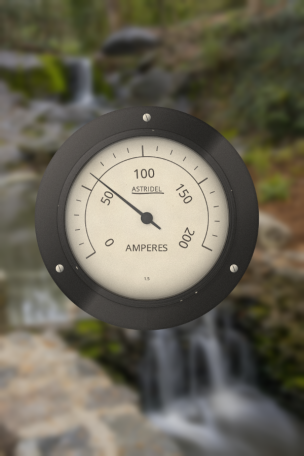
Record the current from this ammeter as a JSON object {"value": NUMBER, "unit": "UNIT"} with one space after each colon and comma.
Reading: {"value": 60, "unit": "A"}
